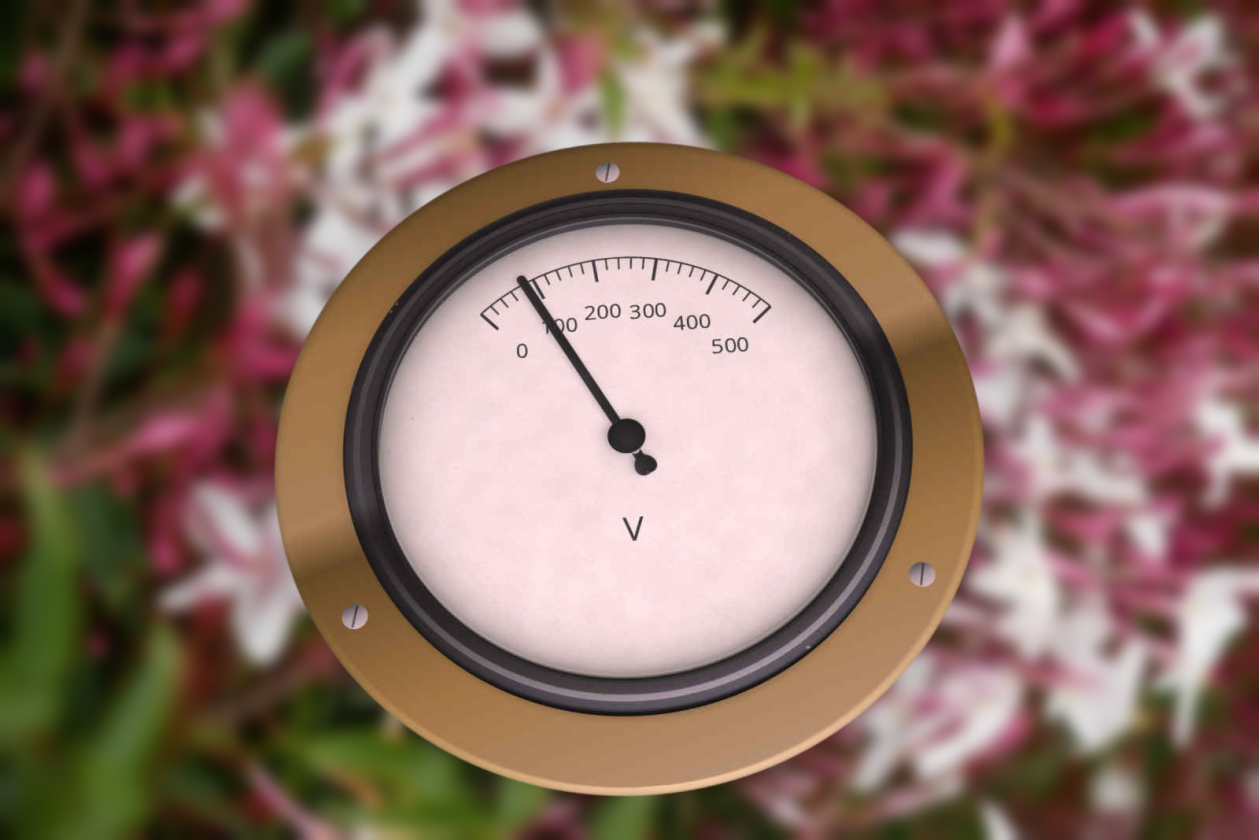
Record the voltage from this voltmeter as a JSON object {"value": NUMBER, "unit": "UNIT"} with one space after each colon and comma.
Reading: {"value": 80, "unit": "V"}
